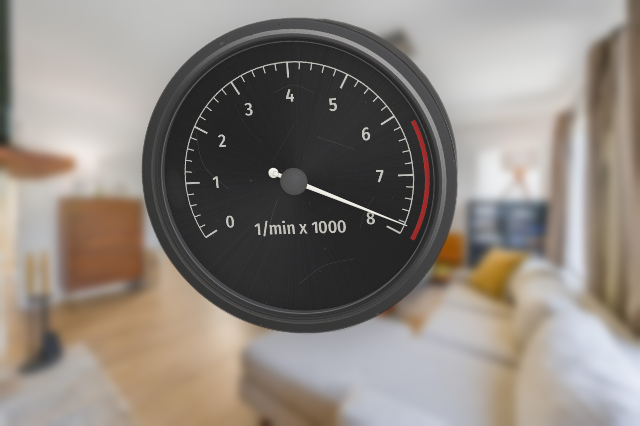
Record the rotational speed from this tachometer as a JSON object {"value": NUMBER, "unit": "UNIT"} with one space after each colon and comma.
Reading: {"value": 7800, "unit": "rpm"}
